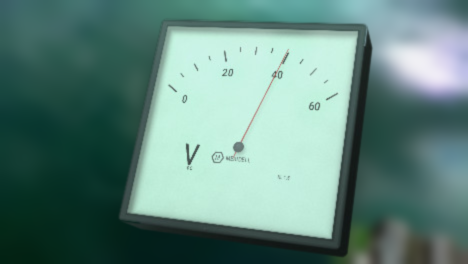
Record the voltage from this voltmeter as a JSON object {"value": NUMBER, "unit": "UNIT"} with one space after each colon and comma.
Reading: {"value": 40, "unit": "V"}
